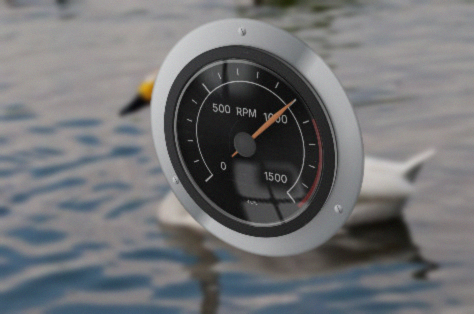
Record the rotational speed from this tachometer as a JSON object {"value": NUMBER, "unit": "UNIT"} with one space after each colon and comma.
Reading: {"value": 1000, "unit": "rpm"}
